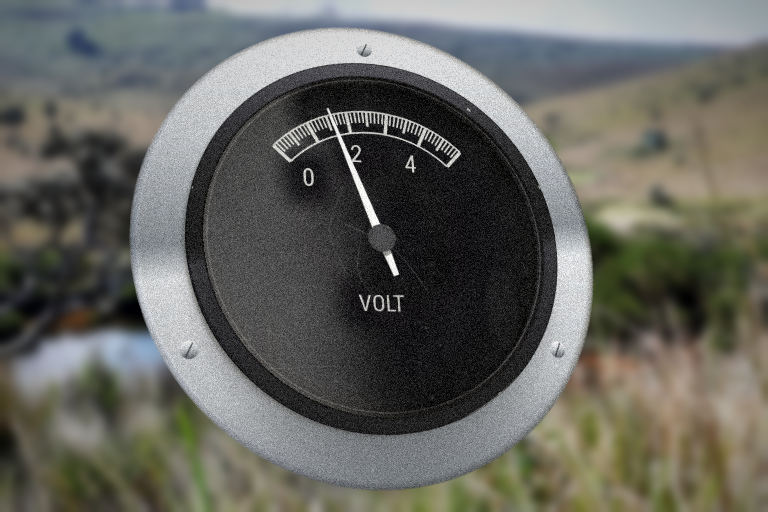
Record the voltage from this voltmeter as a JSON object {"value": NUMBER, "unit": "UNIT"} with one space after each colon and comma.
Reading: {"value": 1.5, "unit": "V"}
